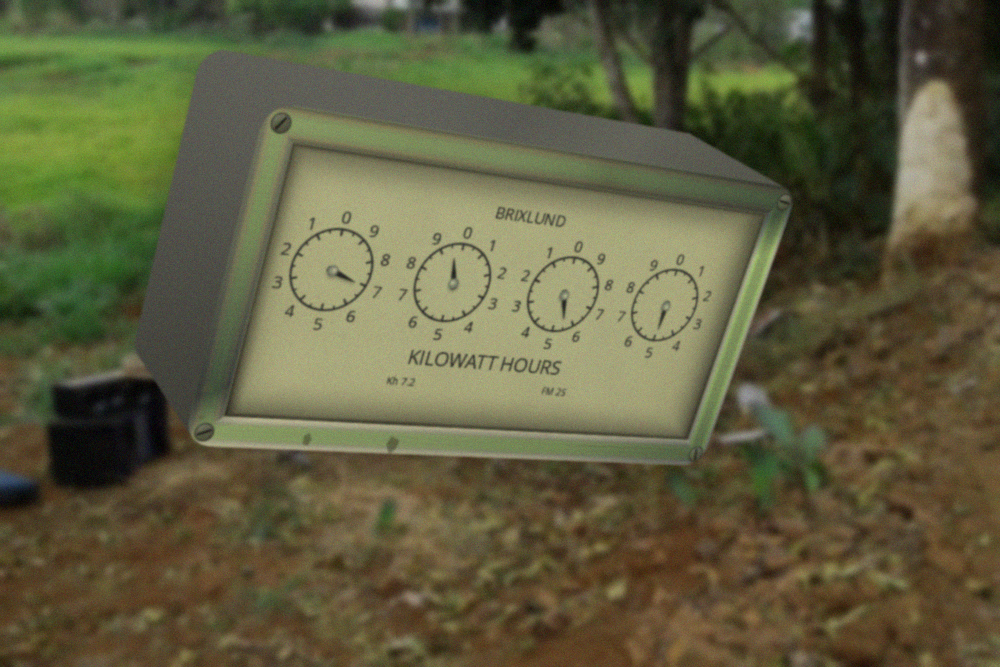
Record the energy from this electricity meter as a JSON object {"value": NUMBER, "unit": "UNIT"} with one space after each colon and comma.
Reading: {"value": 6955, "unit": "kWh"}
